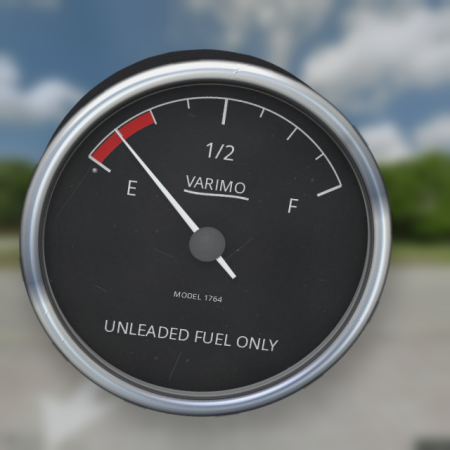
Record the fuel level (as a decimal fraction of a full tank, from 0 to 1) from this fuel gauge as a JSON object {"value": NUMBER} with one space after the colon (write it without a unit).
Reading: {"value": 0.125}
